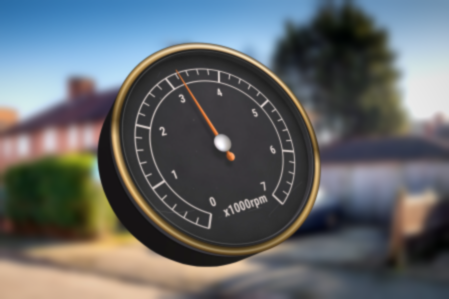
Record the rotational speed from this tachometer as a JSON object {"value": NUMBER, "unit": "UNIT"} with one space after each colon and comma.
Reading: {"value": 3200, "unit": "rpm"}
